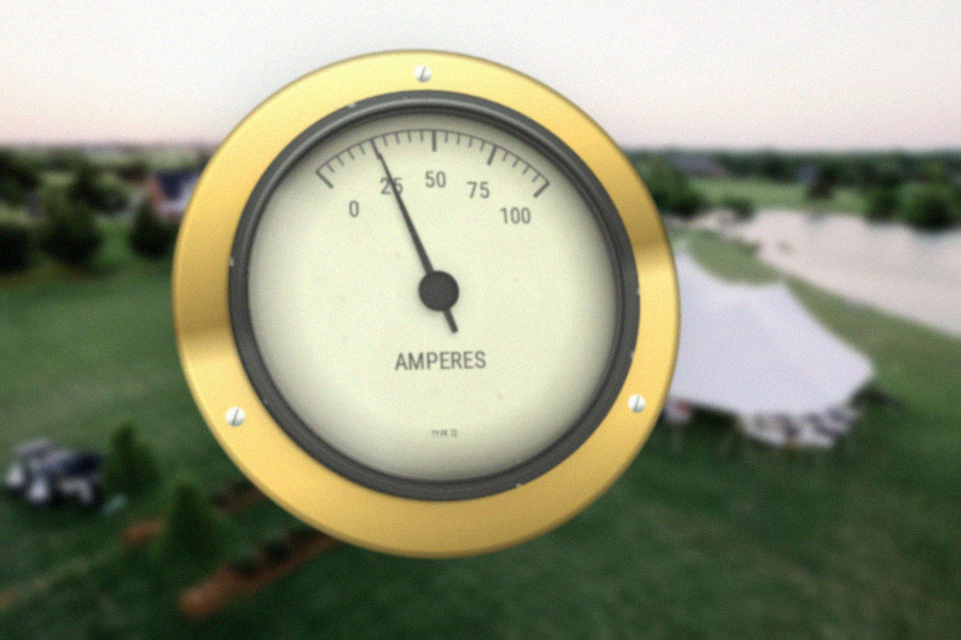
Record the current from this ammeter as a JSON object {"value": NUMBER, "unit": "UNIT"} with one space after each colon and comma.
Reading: {"value": 25, "unit": "A"}
